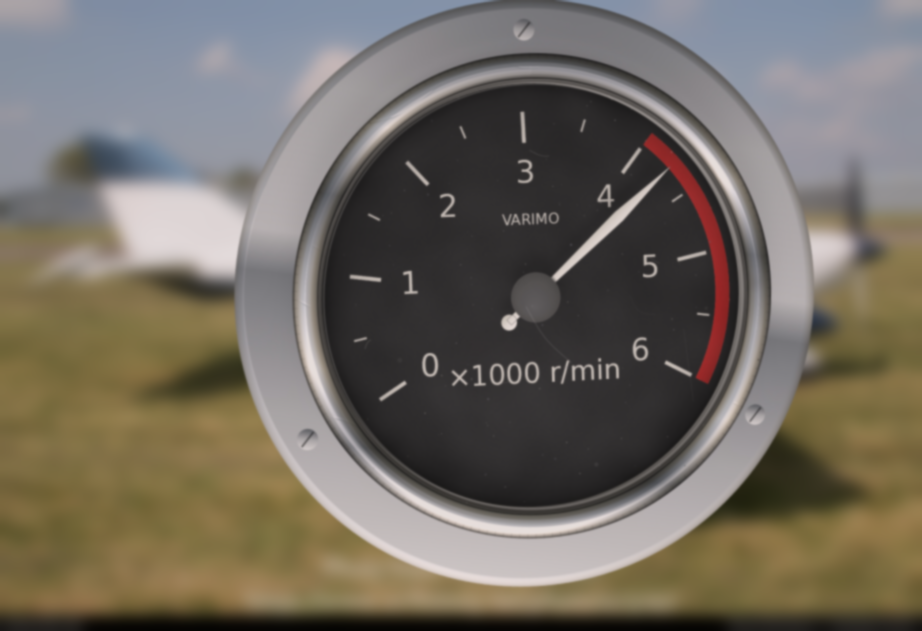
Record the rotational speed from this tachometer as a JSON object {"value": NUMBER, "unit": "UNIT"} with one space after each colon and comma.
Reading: {"value": 4250, "unit": "rpm"}
